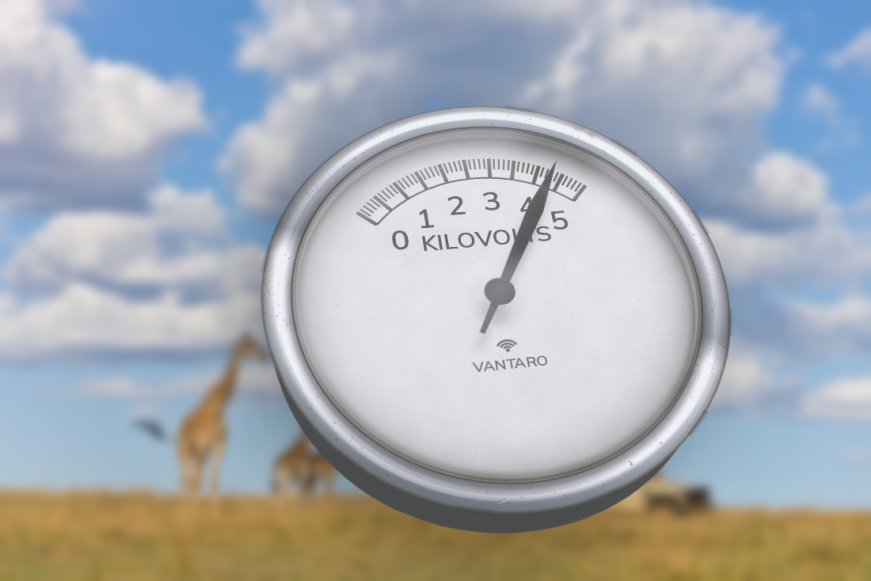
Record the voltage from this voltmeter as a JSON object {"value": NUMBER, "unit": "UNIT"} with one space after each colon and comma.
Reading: {"value": 4.3, "unit": "kV"}
